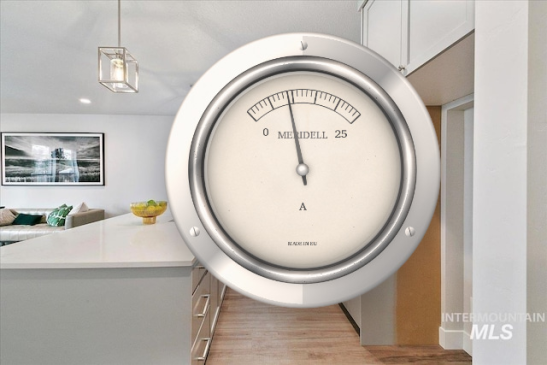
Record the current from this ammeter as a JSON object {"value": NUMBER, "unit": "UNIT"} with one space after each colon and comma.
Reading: {"value": 9, "unit": "A"}
